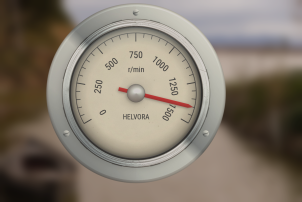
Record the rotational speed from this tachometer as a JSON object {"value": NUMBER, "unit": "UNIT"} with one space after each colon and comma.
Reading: {"value": 1400, "unit": "rpm"}
